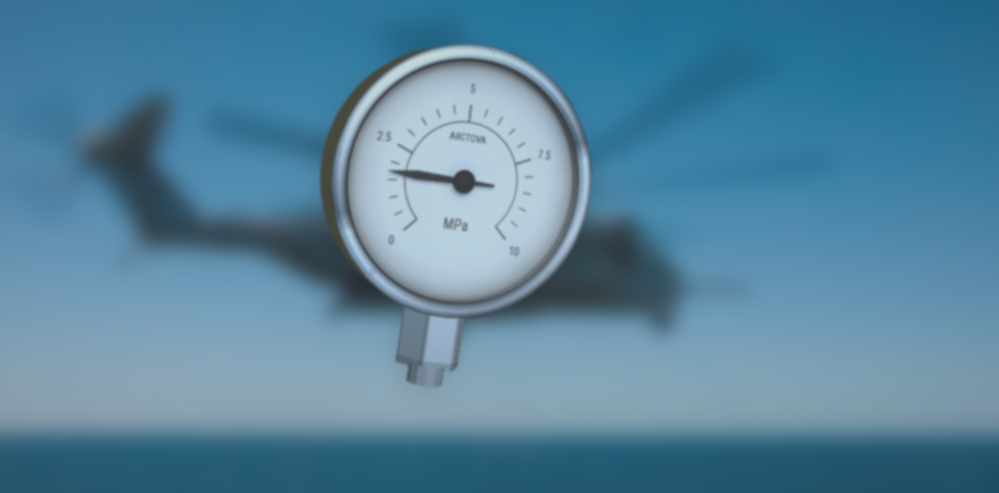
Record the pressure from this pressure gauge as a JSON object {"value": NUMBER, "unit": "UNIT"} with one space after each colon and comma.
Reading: {"value": 1.75, "unit": "MPa"}
